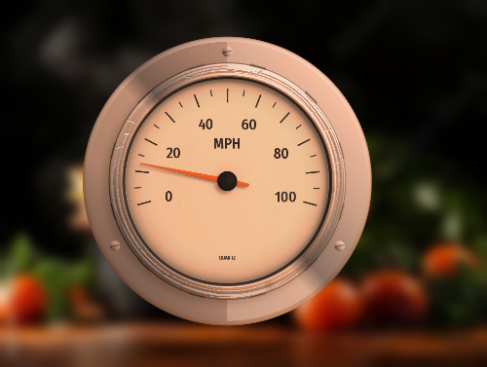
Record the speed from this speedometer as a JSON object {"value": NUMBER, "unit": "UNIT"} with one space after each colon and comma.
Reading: {"value": 12.5, "unit": "mph"}
